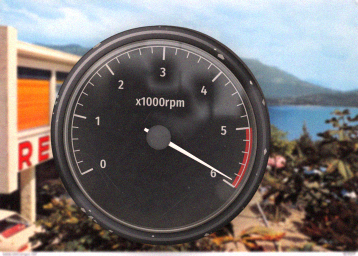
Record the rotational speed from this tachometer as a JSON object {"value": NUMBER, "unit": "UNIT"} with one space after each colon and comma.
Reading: {"value": 5900, "unit": "rpm"}
